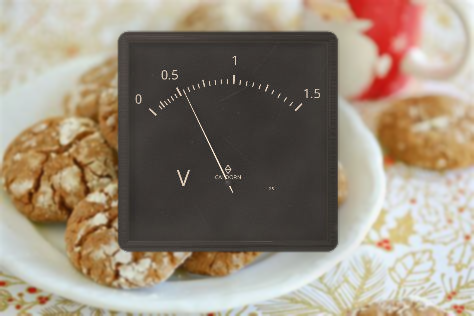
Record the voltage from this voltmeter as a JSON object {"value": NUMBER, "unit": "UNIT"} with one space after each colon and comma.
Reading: {"value": 0.55, "unit": "V"}
